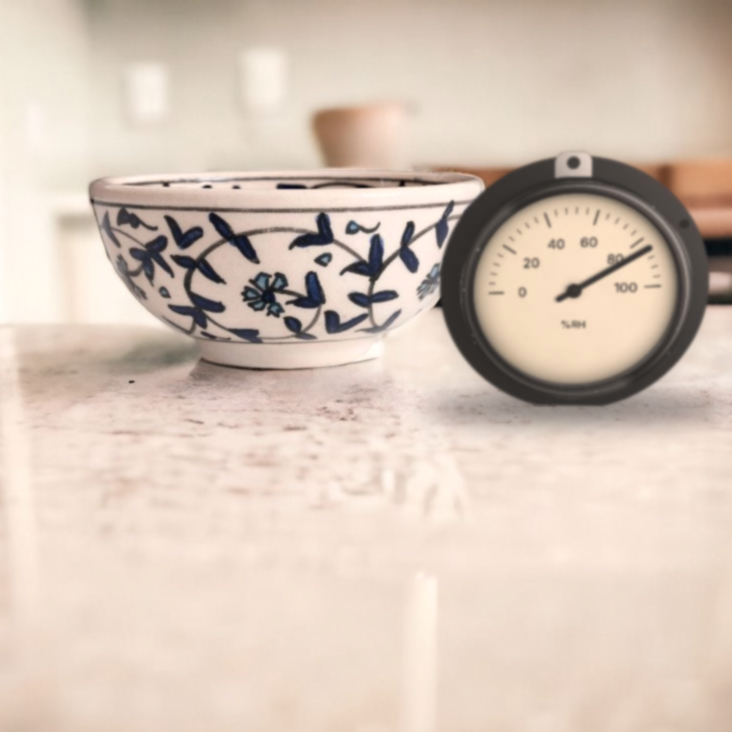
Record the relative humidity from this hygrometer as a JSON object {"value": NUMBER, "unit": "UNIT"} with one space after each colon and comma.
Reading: {"value": 84, "unit": "%"}
